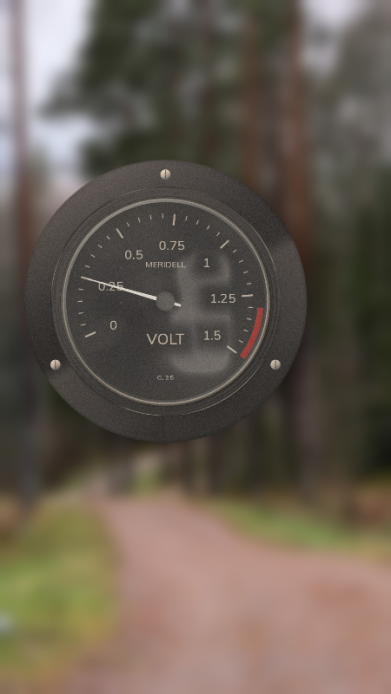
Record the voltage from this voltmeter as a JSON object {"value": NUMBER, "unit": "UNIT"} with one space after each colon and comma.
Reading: {"value": 0.25, "unit": "V"}
